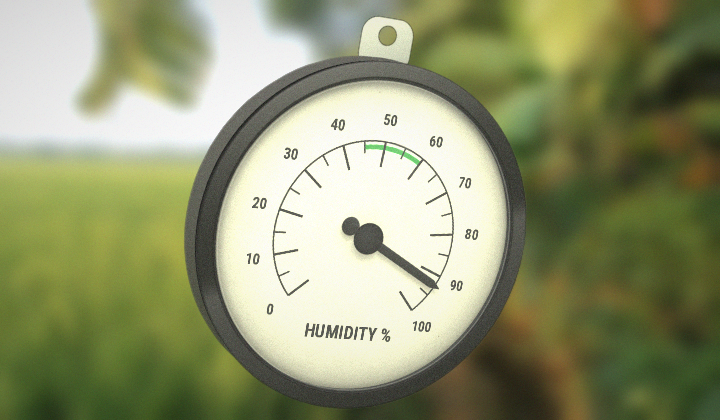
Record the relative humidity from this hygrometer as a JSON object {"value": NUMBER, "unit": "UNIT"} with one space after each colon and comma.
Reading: {"value": 92.5, "unit": "%"}
